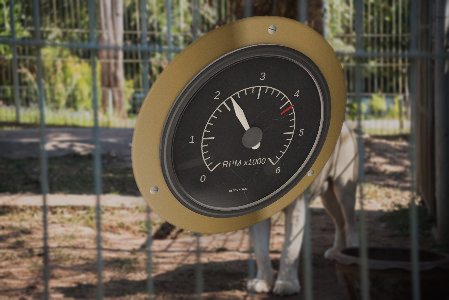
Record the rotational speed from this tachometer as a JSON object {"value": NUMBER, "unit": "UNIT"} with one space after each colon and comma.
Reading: {"value": 2200, "unit": "rpm"}
